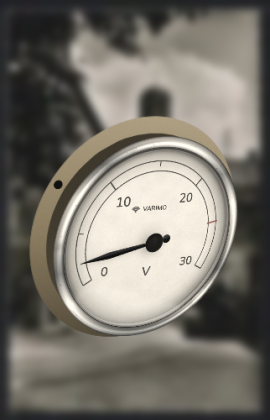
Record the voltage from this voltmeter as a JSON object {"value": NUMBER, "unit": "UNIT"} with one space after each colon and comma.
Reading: {"value": 2.5, "unit": "V"}
